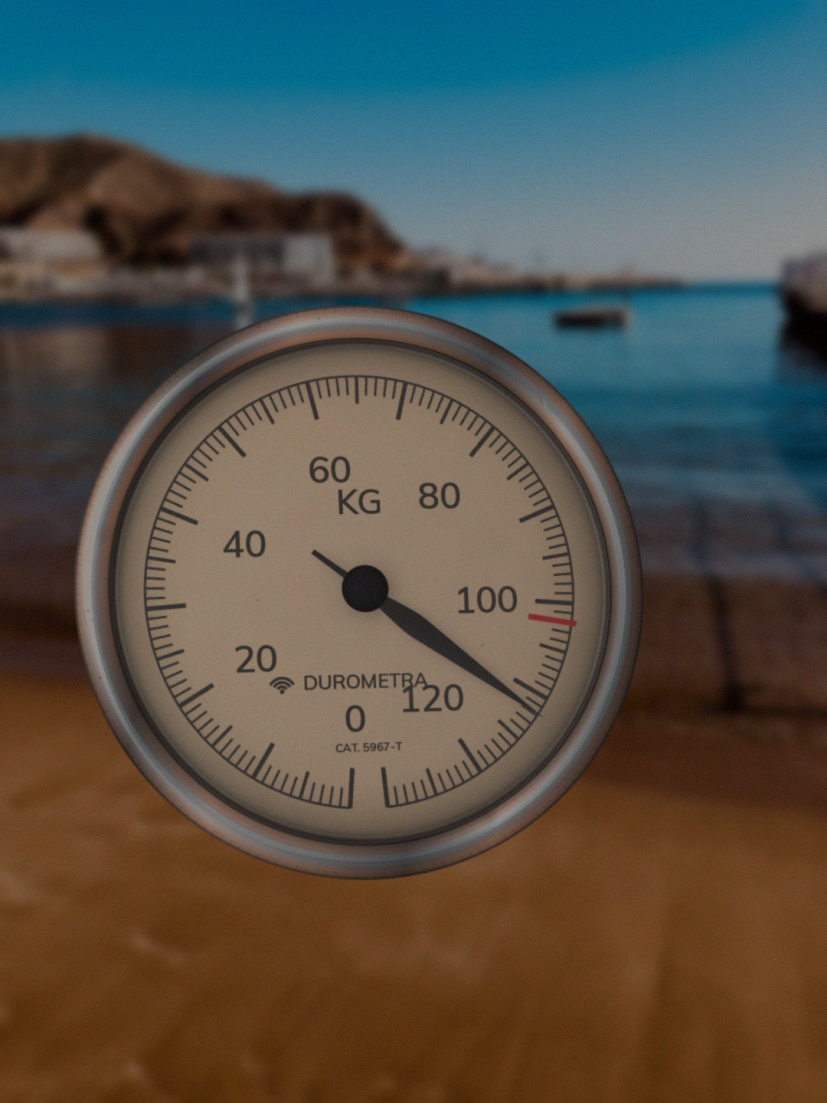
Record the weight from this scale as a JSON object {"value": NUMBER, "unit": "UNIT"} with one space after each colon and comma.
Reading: {"value": 112, "unit": "kg"}
